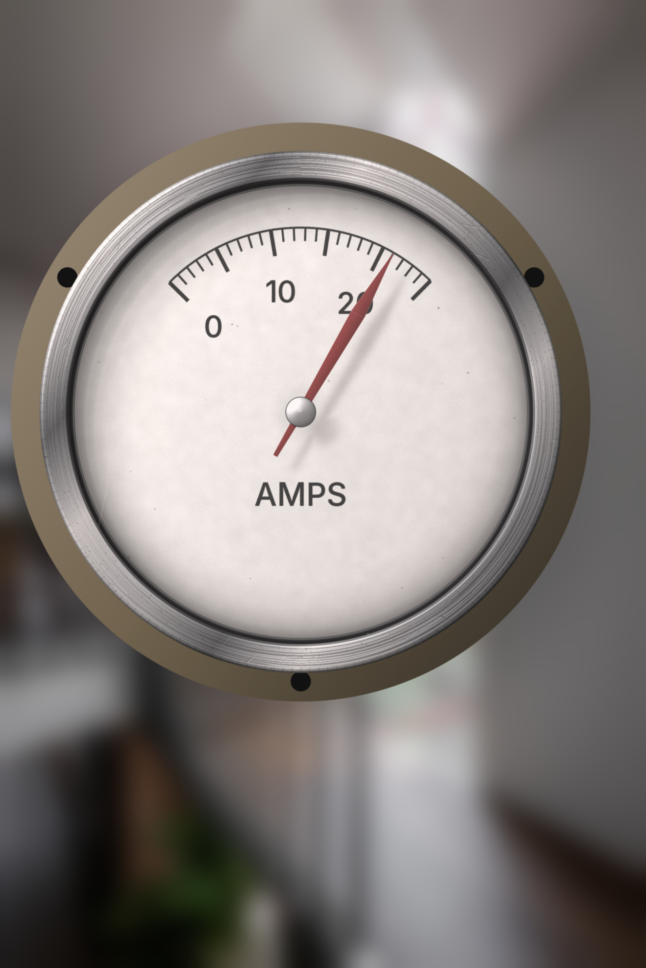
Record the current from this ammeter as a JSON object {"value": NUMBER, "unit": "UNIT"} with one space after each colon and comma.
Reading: {"value": 21, "unit": "A"}
